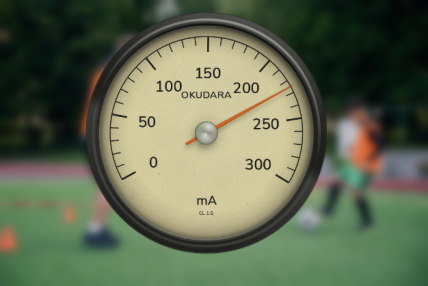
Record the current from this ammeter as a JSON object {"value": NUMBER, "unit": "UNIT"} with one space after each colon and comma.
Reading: {"value": 225, "unit": "mA"}
